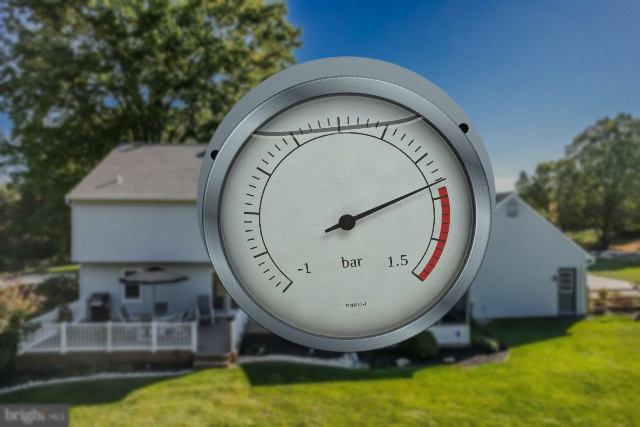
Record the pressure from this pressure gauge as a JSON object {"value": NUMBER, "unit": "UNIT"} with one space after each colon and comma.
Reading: {"value": 0.9, "unit": "bar"}
